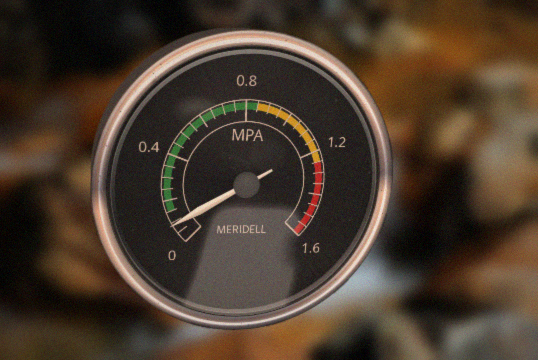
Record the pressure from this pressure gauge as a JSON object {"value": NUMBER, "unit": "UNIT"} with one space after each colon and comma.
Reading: {"value": 0.1, "unit": "MPa"}
